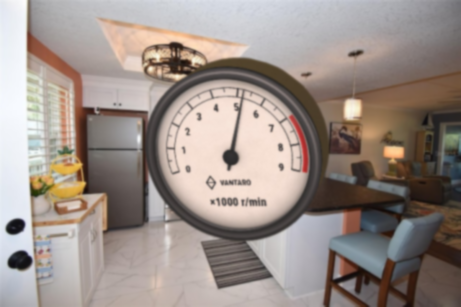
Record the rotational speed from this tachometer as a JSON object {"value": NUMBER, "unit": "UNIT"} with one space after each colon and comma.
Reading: {"value": 5250, "unit": "rpm"}
